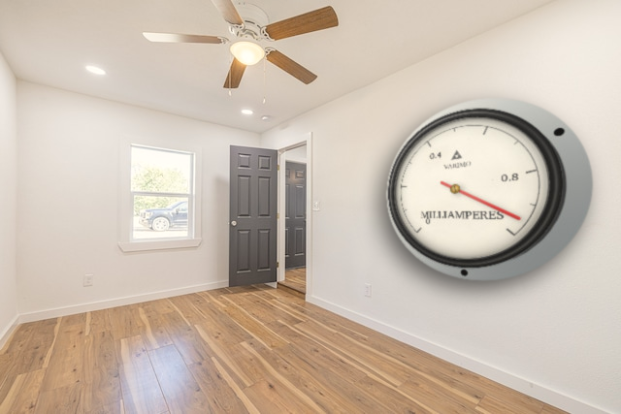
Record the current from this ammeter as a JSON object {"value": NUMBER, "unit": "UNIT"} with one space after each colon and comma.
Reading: {"value": 0.95, "unit": "mA"}
